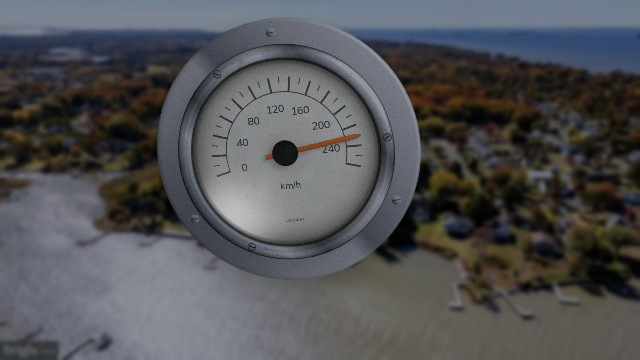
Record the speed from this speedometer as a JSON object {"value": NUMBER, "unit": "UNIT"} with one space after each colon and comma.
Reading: {"value": 230, "unit": "km/h"}
